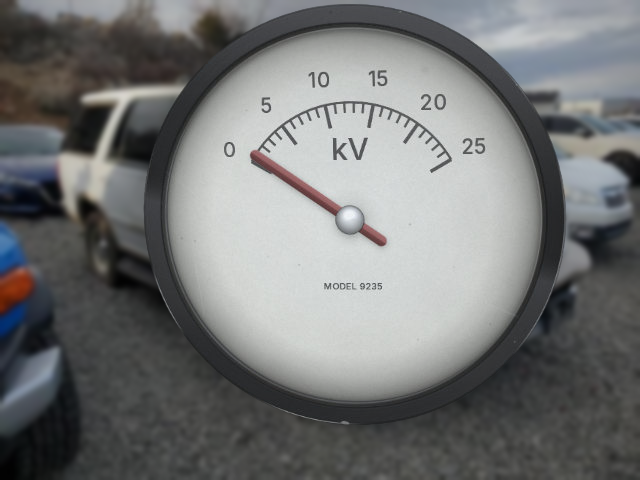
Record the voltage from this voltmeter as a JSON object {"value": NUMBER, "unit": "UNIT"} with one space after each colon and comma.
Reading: {"value": 1, "unit": "kV"}
